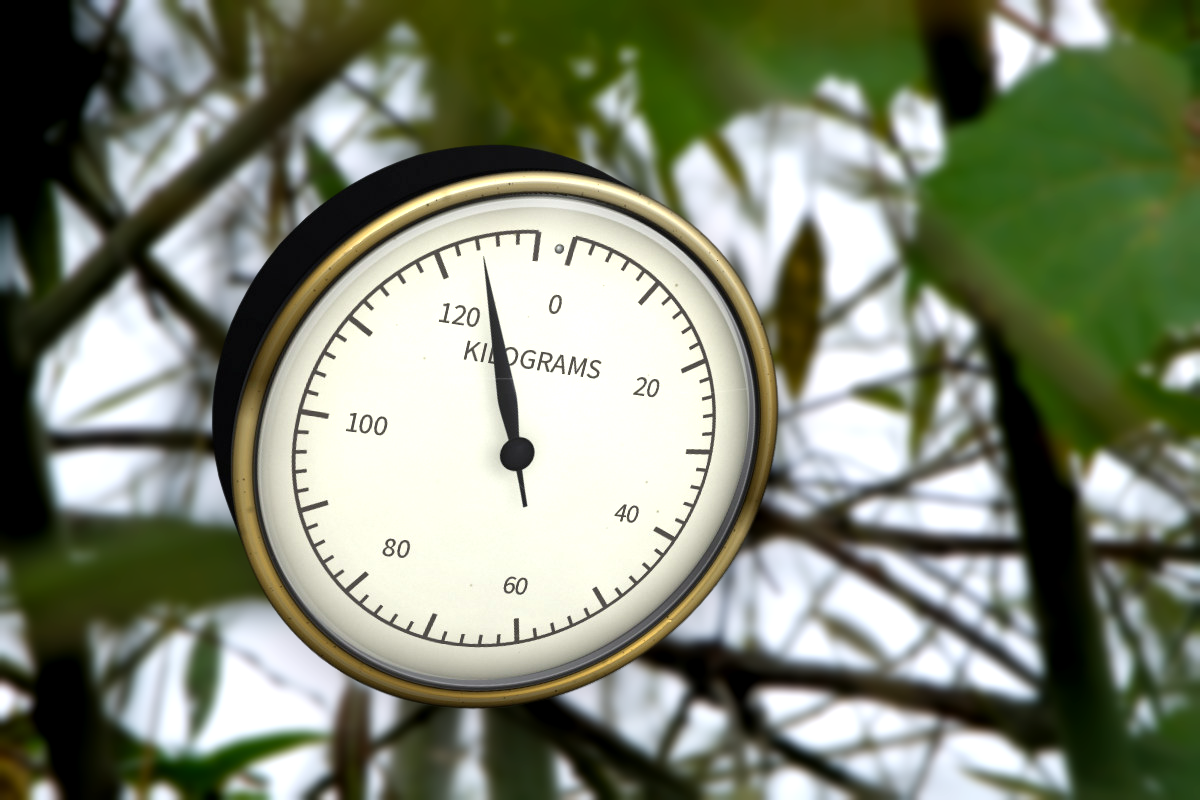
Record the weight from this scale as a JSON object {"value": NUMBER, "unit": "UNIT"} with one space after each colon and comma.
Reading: {"value": 124, "unit": "kg"}
